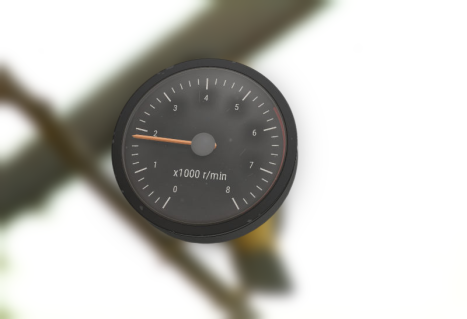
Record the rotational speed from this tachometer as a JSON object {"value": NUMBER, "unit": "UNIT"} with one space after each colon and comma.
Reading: {"value": 1800, "unit": "rpm"}
